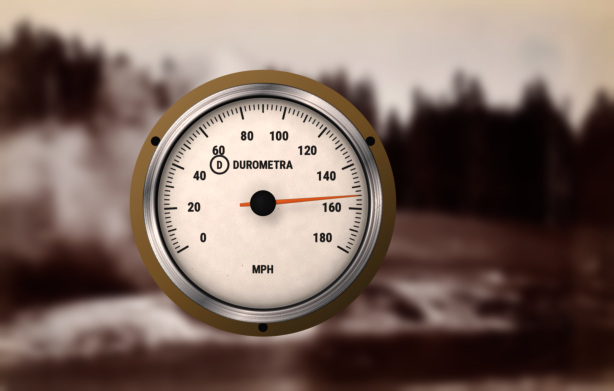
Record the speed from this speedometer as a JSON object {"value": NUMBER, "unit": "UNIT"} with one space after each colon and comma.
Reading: {"value": 154, "unit": "mph"}
